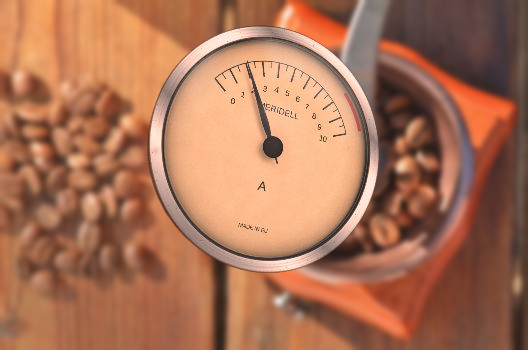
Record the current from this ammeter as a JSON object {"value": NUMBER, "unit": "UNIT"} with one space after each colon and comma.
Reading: {"value": 2, "unit": "A"}
